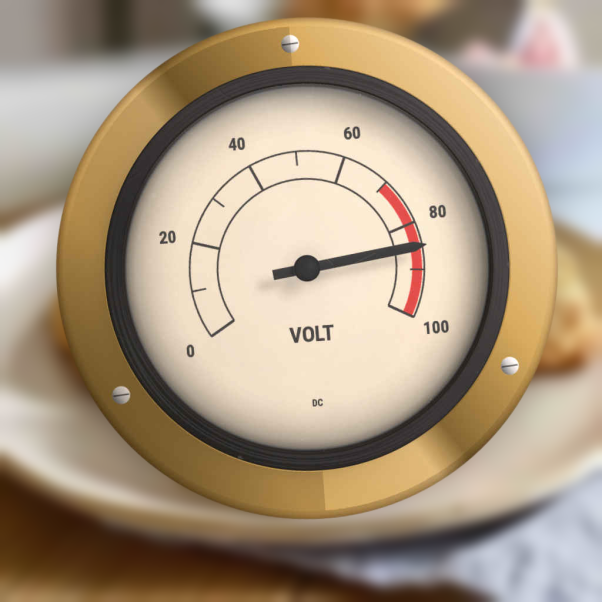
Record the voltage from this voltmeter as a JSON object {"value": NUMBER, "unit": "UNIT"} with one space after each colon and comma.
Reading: {"value": 85, "unit": "V"}
